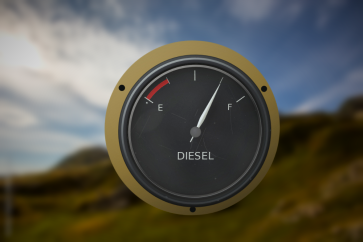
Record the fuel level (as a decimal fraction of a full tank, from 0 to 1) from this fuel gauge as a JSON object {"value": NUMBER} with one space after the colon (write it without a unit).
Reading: {"value": 0.75}
